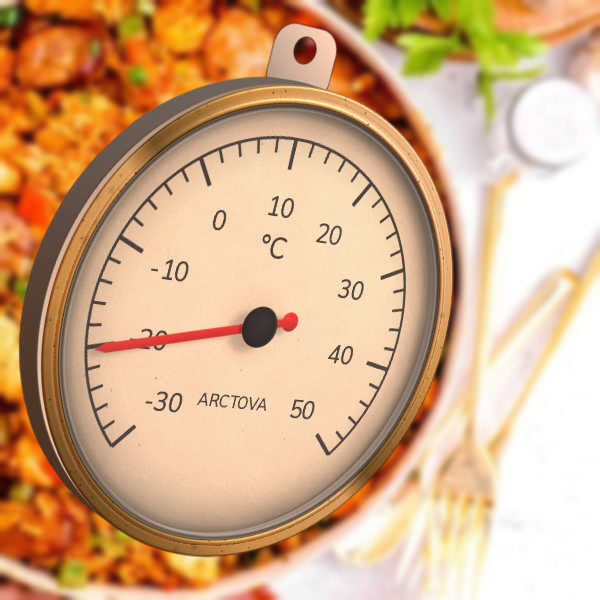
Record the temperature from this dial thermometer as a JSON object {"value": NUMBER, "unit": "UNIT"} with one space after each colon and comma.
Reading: {"value": -20, "unit": "°C"}
